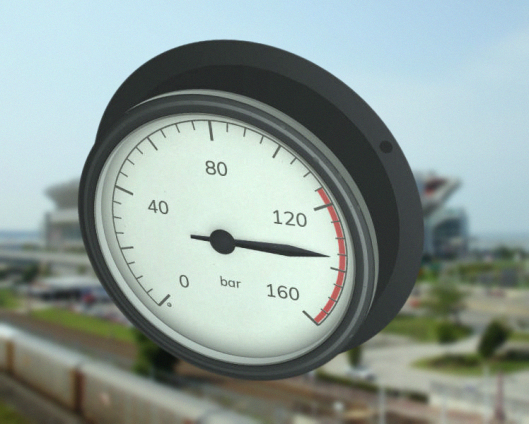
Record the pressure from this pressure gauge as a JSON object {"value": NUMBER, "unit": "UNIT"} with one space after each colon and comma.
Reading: {"value": 135, "unit": "bar"}
